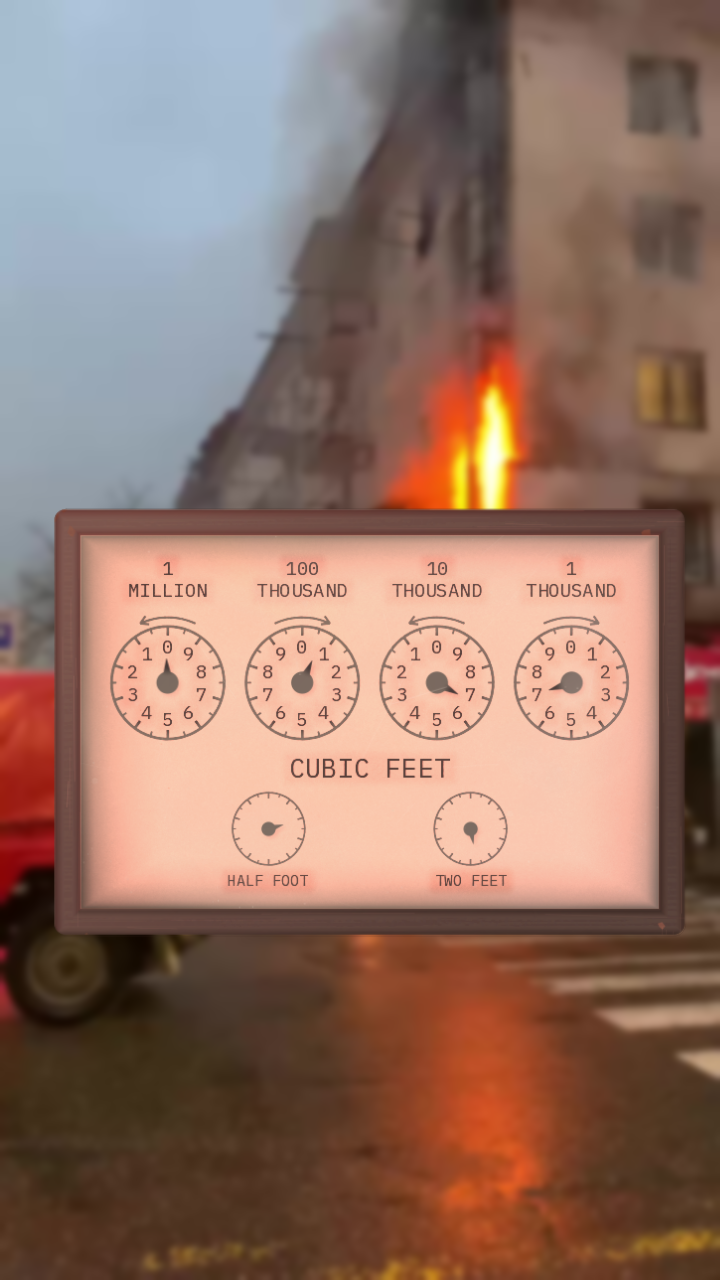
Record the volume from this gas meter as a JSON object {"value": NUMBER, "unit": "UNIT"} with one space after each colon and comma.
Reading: {"value": 6700, "unit": "ft³"}
